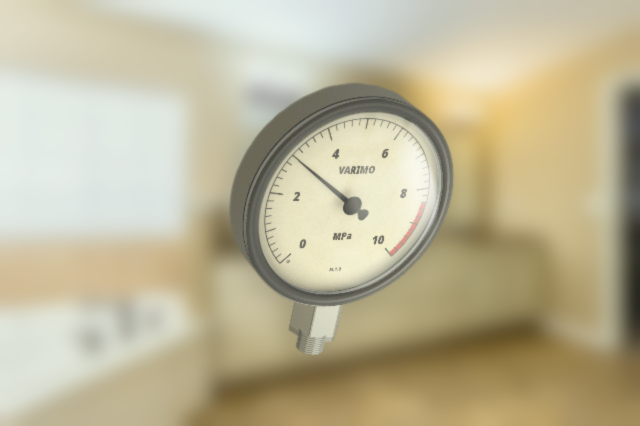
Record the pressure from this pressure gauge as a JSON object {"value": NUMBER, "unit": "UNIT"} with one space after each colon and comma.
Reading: {"value": 3, "unit": "MPa"}
